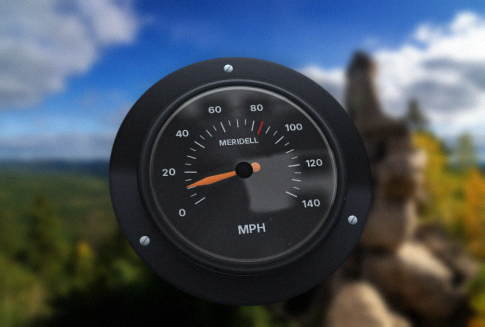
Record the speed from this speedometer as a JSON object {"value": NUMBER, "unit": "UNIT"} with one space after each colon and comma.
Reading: {"value": 10, "unit": "mph"}
